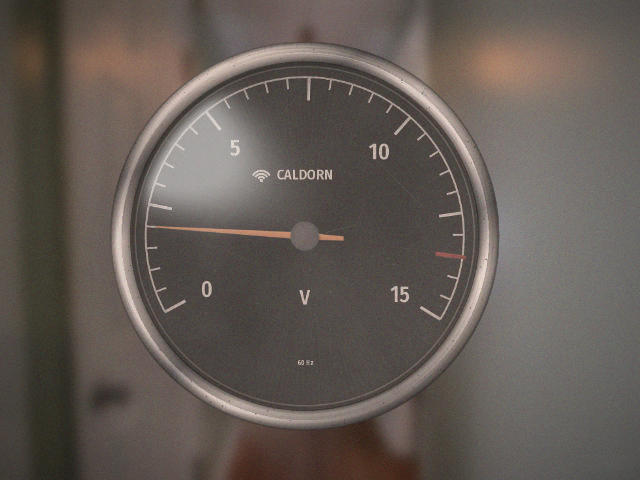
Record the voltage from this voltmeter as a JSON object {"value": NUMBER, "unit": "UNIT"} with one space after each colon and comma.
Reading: {"value": 2, "unit": "V"}
